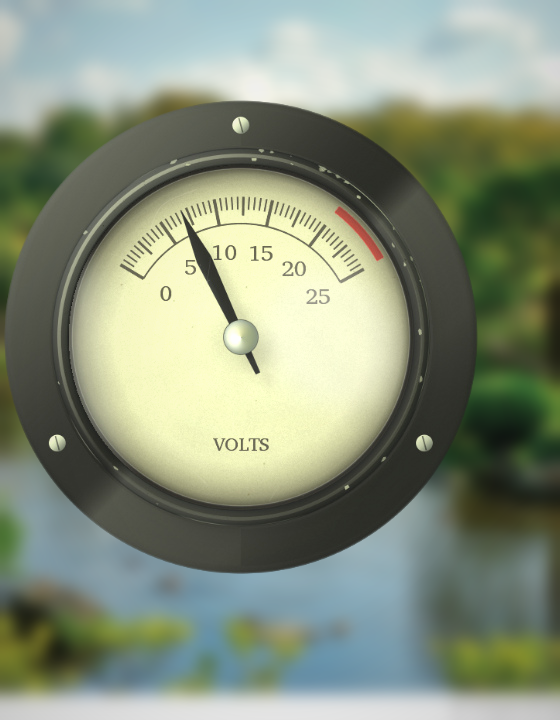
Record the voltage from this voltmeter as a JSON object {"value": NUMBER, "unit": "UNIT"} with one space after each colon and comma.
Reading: {"value": 7, "unit": "V"}
